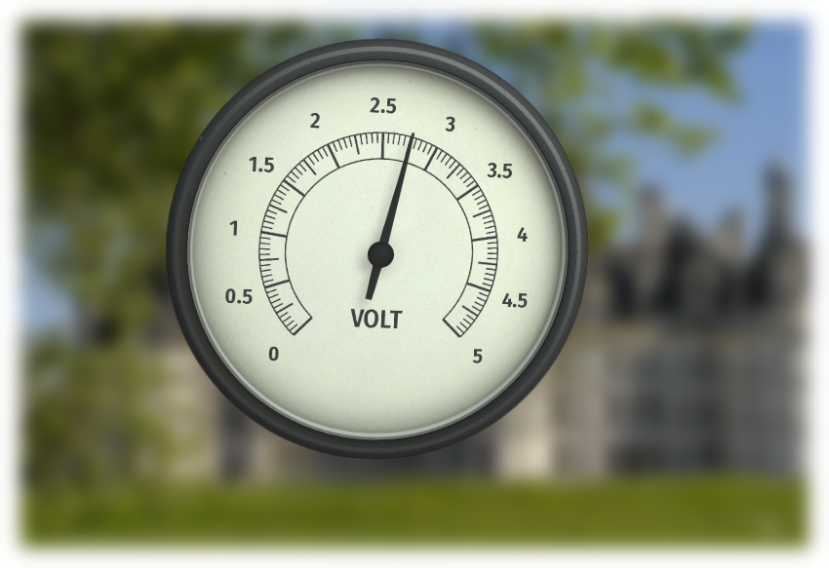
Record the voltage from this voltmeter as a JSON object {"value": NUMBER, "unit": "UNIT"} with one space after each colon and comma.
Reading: {"value": 2.75, "unit": "V"}
